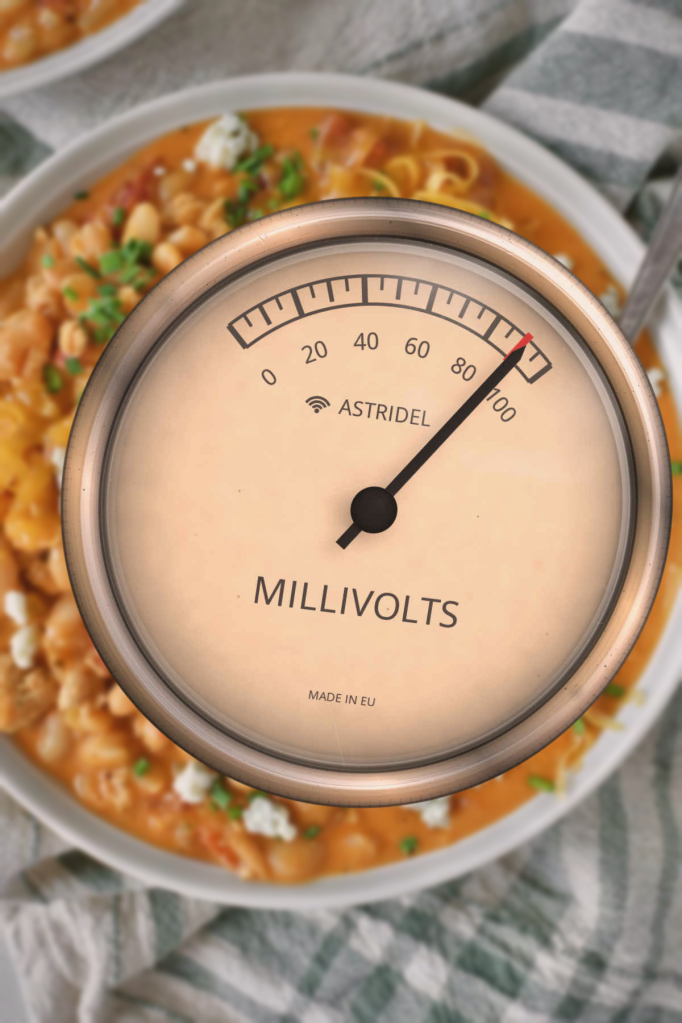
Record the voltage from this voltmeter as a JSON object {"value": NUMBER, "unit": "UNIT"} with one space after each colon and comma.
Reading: {"value": 90, "unit": "mV"}
